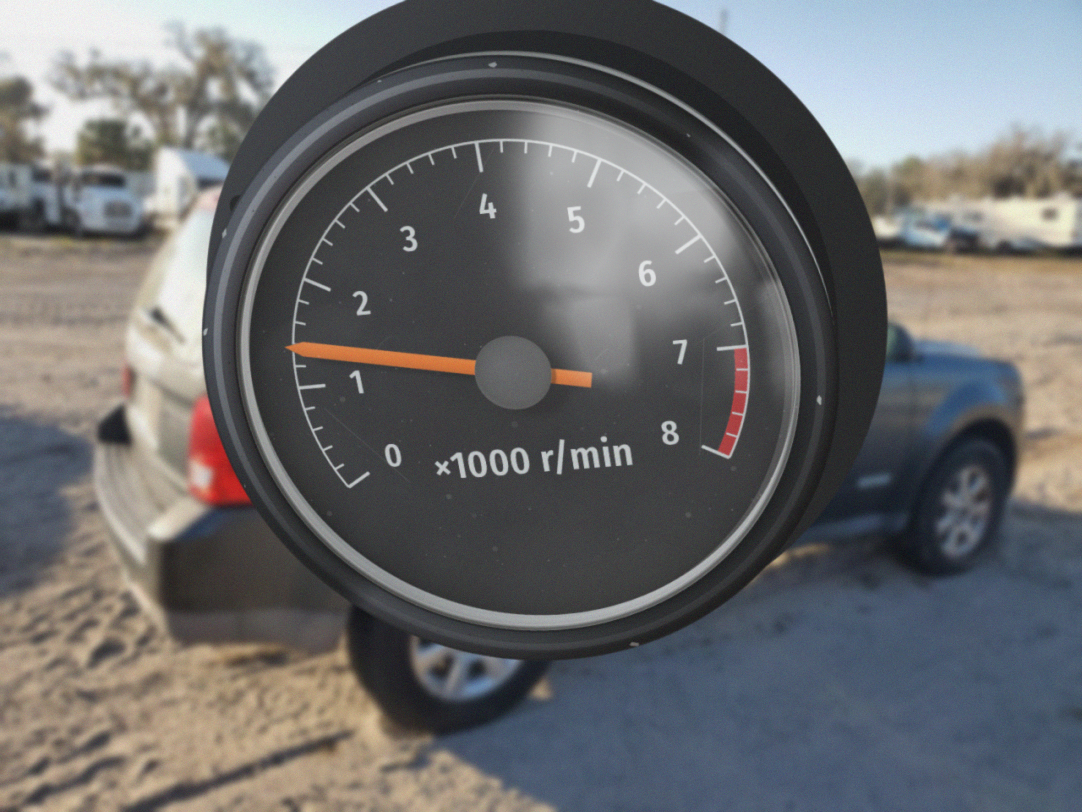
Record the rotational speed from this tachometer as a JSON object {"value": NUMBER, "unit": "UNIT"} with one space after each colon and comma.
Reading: {"value": 1400, "unit": "rpm"}
